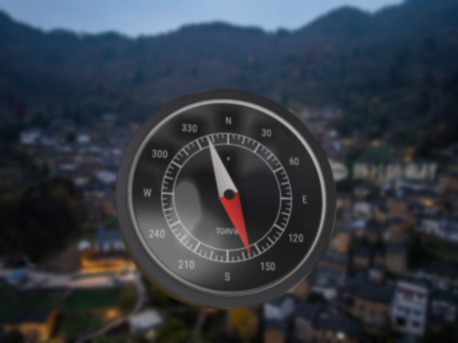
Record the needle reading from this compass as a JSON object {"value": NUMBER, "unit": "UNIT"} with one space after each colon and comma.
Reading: {"value": 160, "unit": "°"}
